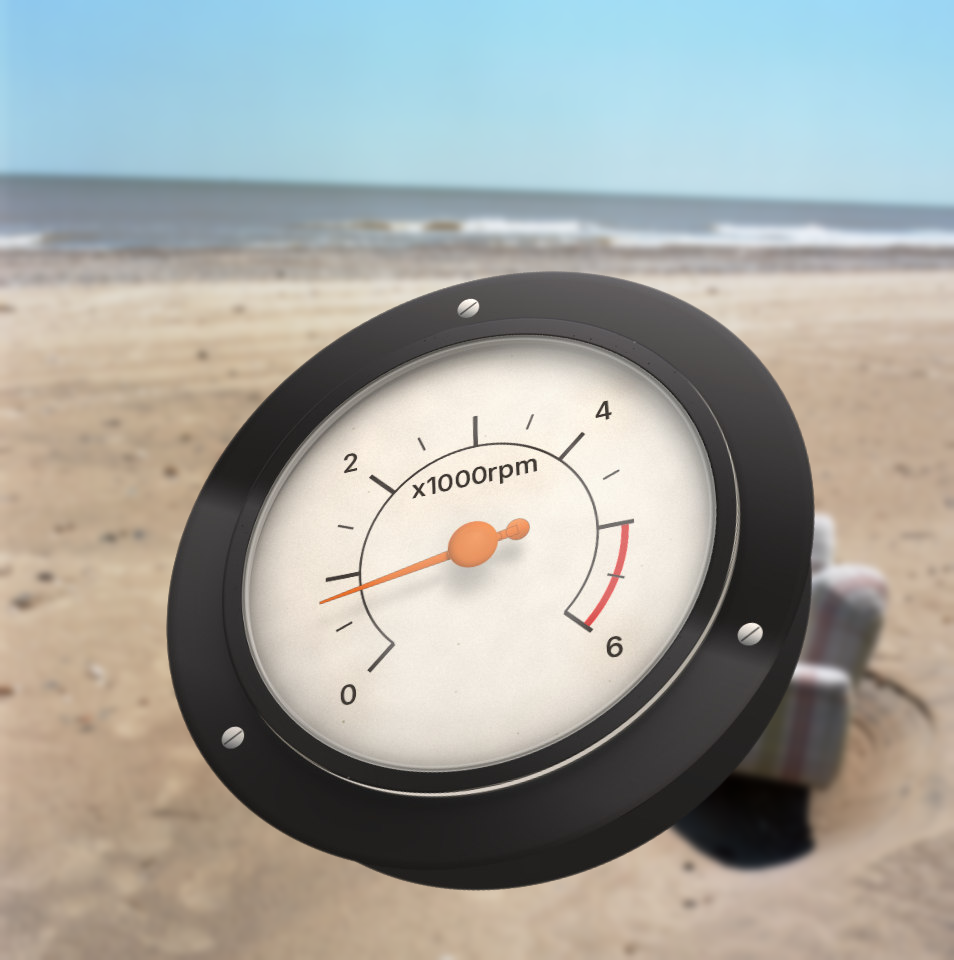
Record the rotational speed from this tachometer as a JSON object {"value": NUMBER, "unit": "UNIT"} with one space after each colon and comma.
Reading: {"value": 750, "unit": "rpm"}
